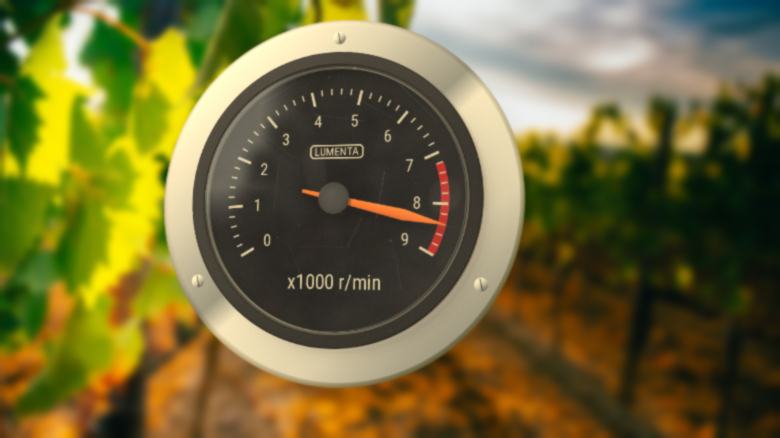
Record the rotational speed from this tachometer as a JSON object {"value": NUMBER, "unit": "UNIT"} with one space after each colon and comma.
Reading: {"value": 8400, "unit": "rpm"}
